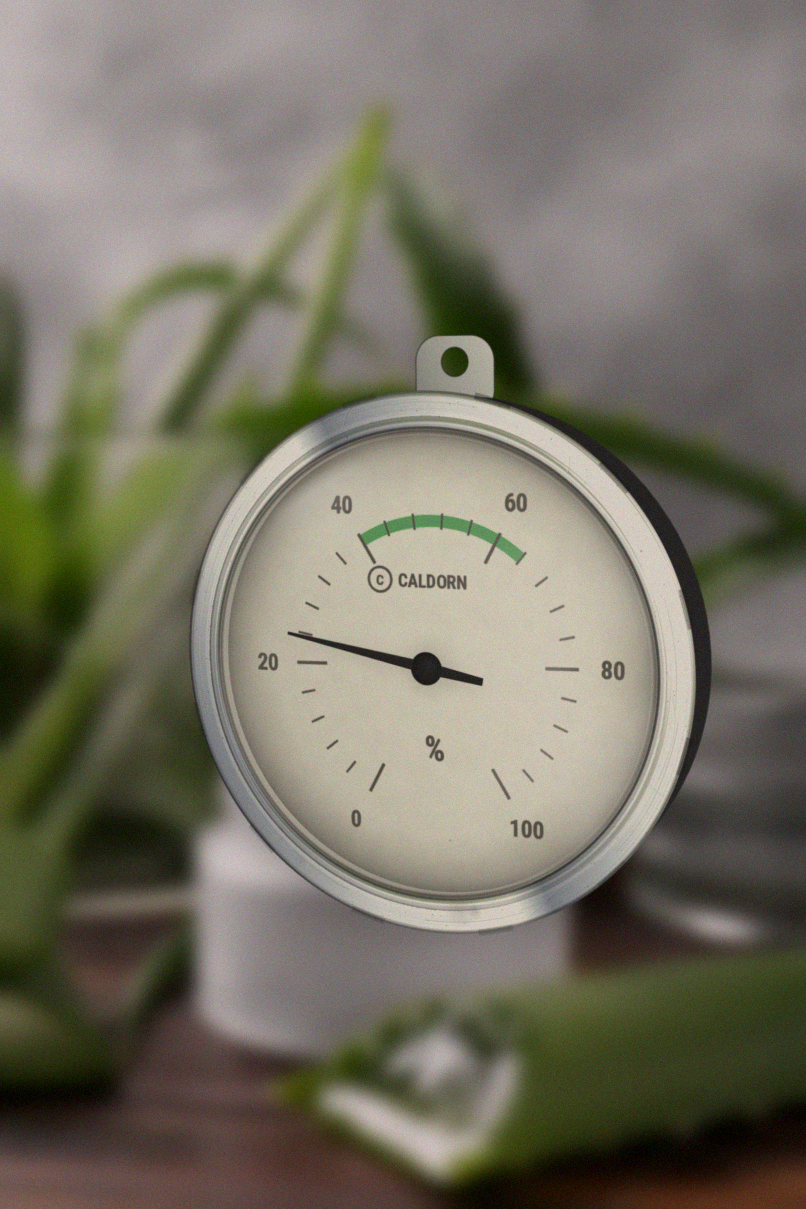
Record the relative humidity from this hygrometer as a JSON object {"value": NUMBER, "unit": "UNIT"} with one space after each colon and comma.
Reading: {"value": 24, "unit": "%"}
